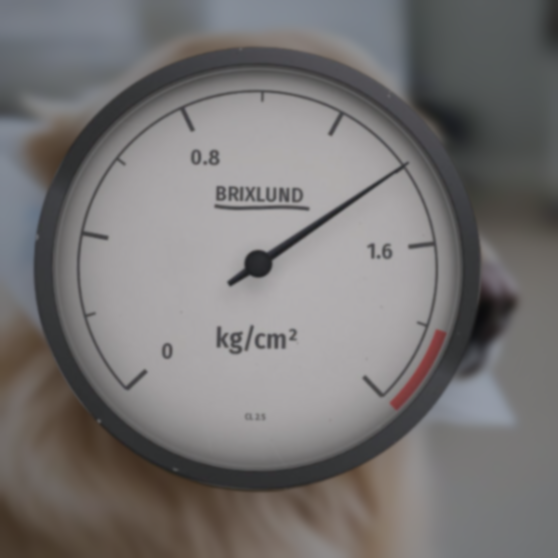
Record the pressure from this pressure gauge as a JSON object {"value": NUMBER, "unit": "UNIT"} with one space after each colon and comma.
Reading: {"value": 1.4, "unit": "kg/cm²"}
